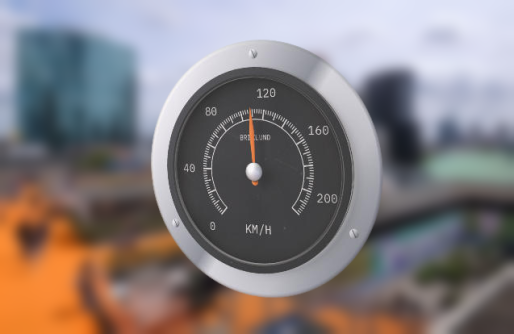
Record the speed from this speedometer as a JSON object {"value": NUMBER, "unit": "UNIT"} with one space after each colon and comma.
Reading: {"value": 110, "unit": "km/h"}
